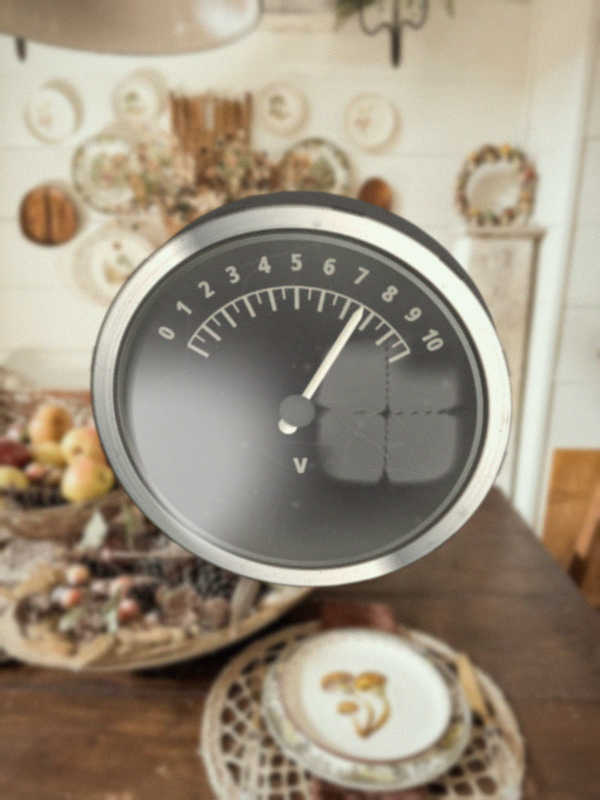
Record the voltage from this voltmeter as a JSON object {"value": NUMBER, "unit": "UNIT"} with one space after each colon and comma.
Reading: {"value": 7.5, "unit": "V"}
